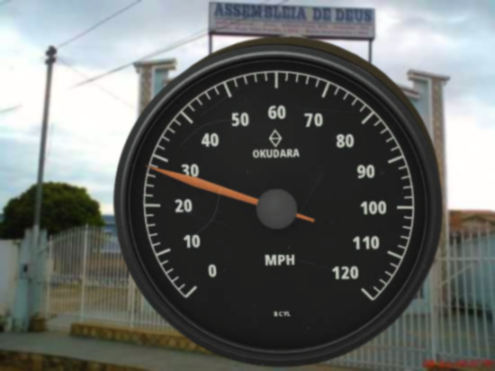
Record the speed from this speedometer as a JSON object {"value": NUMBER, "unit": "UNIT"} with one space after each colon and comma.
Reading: {"value": 28, "unit": "mph"}
